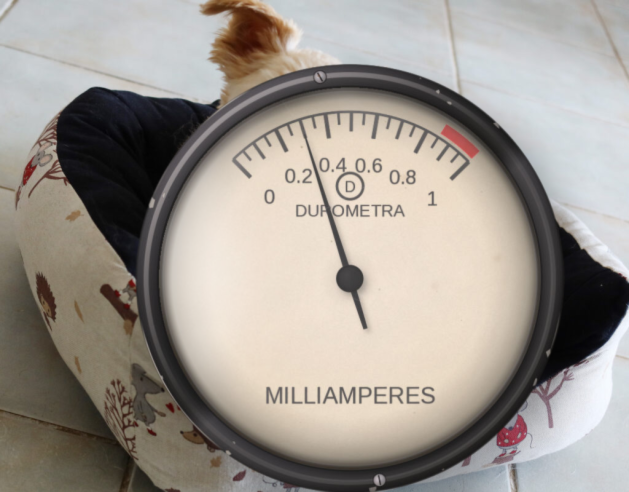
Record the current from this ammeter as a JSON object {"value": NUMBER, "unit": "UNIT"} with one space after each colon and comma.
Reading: {"value": 0.3, "unit": "mA"}
